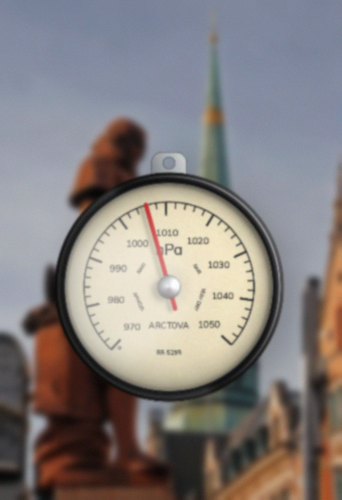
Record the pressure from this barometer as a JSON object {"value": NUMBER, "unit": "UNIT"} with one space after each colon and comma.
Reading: {"value": 1006, "unit": "hPa"}
